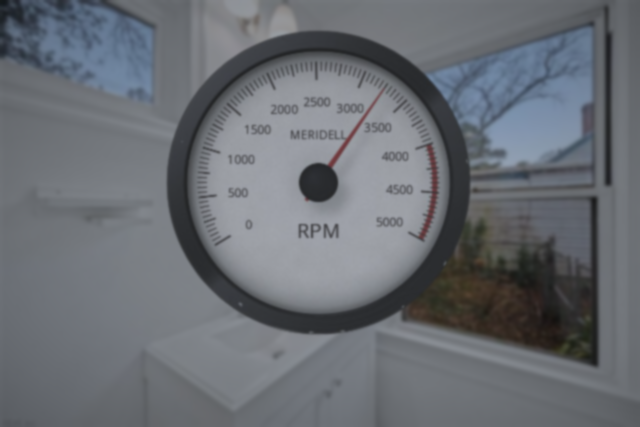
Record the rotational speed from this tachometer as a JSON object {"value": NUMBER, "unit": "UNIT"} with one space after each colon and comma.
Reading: {"value": 3250, "unit": "rpm"}
